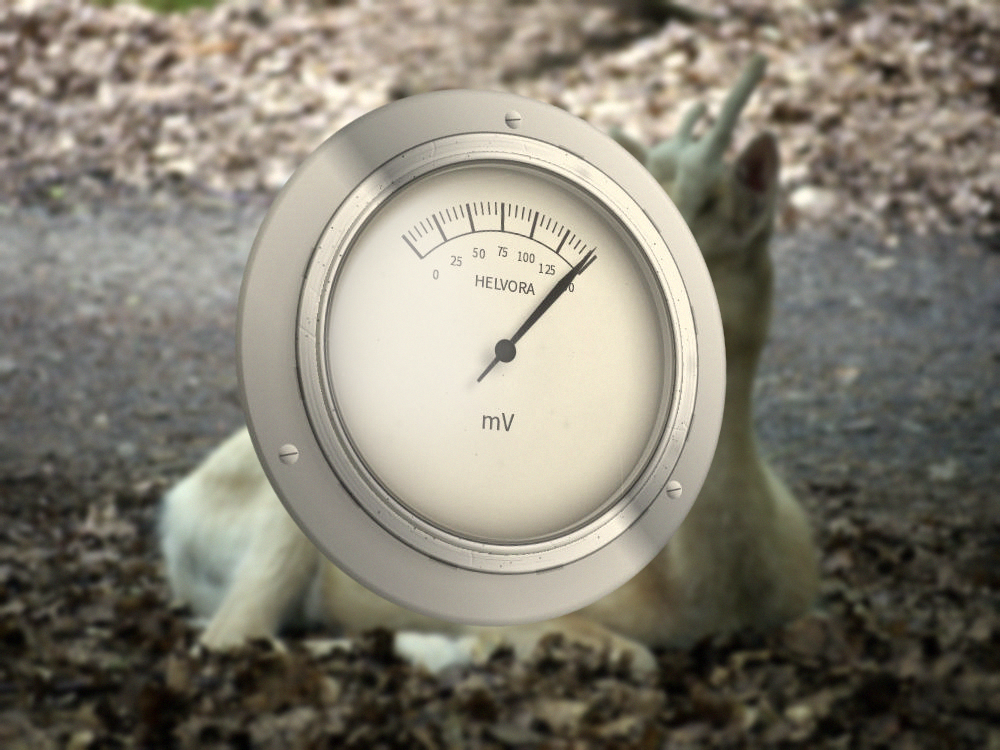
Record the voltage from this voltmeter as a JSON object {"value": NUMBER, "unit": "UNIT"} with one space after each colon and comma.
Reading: {"value": 145, "unit": "mV"}
